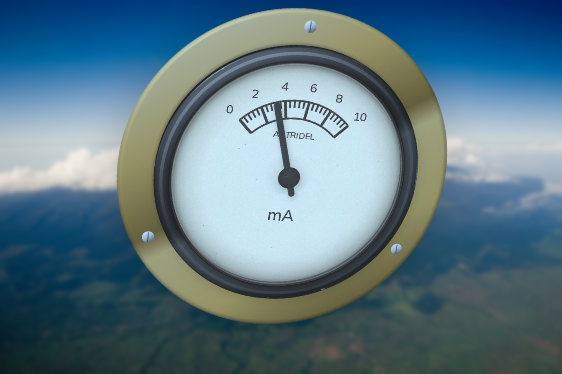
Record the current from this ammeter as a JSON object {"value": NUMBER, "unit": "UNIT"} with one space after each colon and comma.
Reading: {"value": 3.2, "unit": "mA"}
